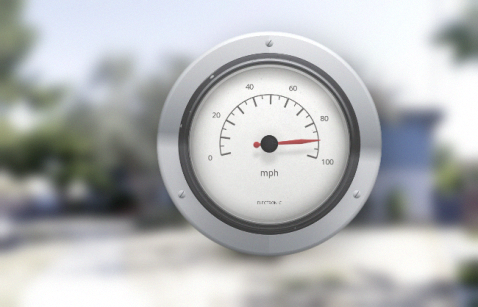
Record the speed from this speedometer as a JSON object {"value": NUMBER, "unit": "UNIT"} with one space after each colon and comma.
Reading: {"value": 90, "unit": "mph"}
